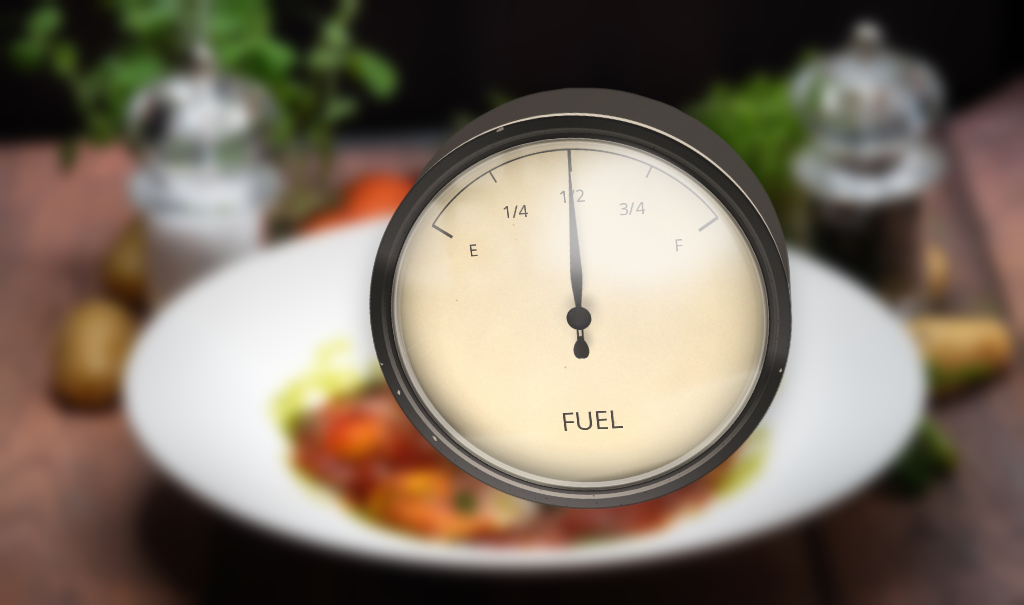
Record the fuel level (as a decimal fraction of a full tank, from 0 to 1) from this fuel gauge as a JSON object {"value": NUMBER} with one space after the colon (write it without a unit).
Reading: {"value": 0.5}
